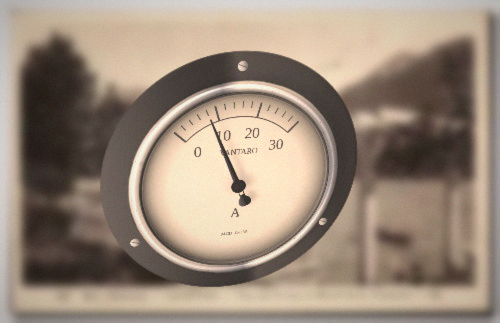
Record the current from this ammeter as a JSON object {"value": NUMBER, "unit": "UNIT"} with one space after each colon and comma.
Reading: {"value": 8, "unit": "A"}
